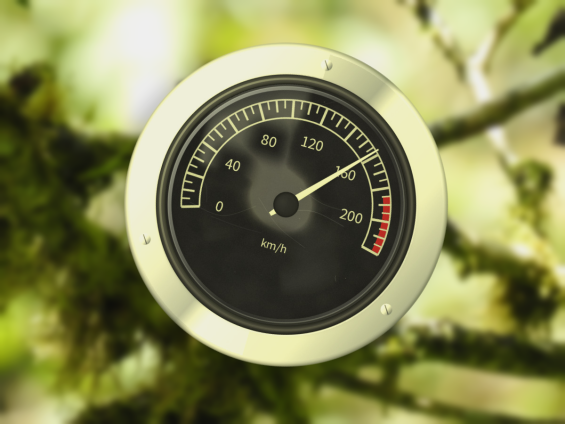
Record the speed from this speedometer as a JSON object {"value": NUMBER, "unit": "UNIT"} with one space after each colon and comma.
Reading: {"value": 157.5, "unit": "km/h"}
